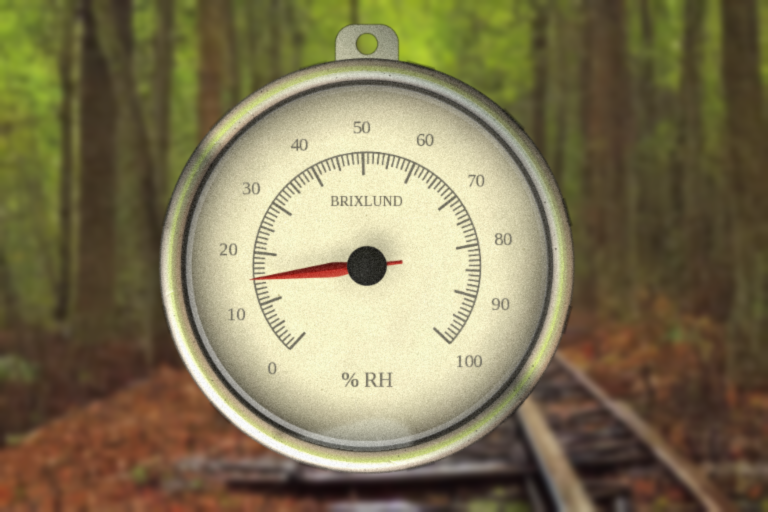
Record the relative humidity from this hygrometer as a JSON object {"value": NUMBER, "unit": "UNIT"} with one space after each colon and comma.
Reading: {"value": 15, "unit": "%"}
